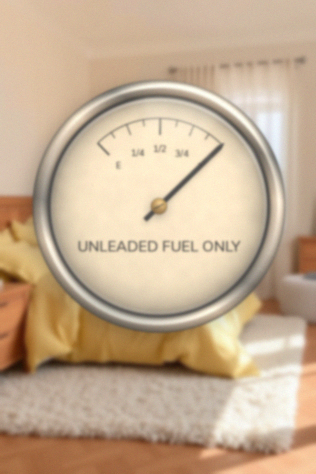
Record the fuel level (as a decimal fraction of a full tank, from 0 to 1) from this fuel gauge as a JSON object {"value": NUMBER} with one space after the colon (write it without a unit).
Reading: {"value": 1}
